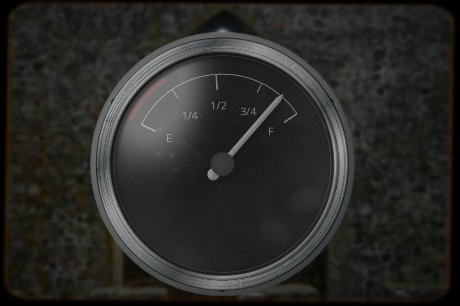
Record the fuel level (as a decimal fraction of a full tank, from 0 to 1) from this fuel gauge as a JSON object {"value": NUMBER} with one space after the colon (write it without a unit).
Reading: {"value": 0.875}
